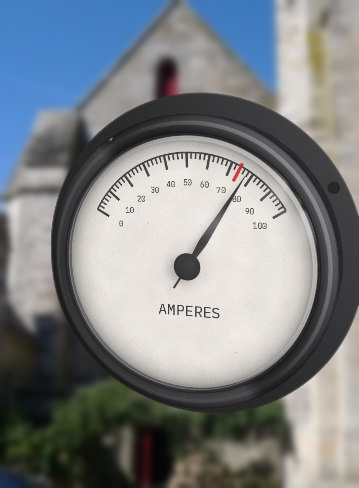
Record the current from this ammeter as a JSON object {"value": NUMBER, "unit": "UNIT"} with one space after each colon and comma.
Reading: {"value": 78, "unit": "A"}
